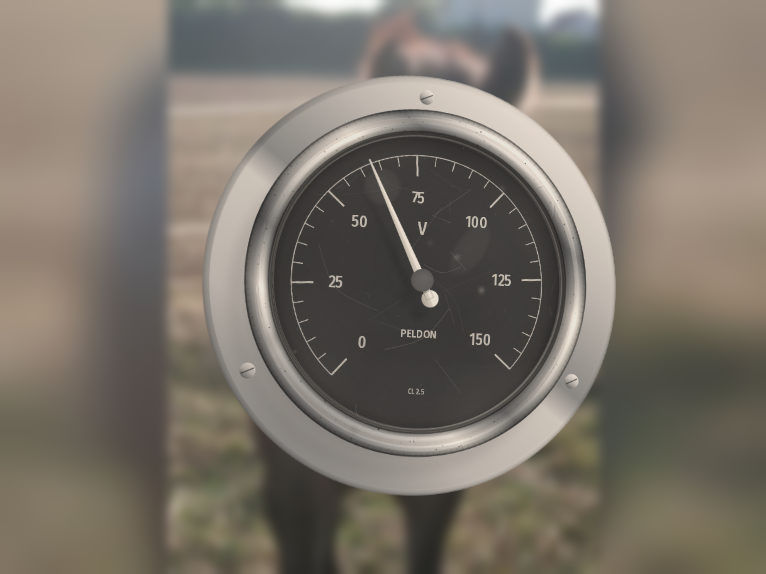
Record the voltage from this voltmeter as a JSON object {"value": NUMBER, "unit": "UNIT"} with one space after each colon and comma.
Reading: {"value": 62.5, "unit": "V"}
